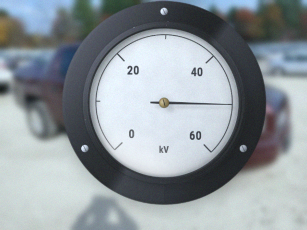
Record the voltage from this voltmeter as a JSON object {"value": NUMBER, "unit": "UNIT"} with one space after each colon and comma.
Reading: {"value": 50, "unit": "kV"}
